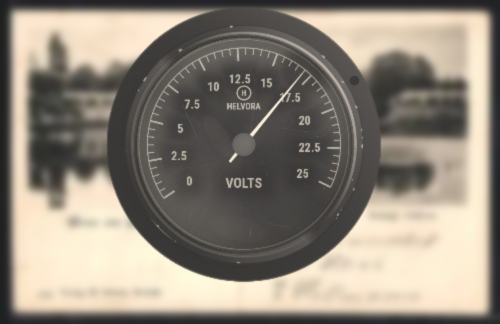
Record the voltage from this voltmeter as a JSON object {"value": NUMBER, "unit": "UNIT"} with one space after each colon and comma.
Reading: {"value": 17, "unit": "V"}
